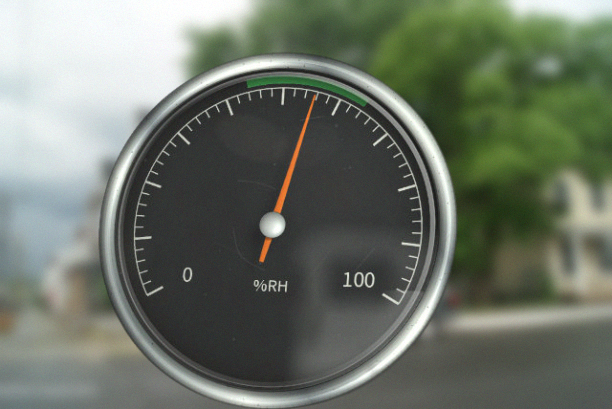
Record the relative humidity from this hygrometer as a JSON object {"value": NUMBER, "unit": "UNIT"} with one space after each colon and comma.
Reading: {"value": 56, "unit": "%"}
